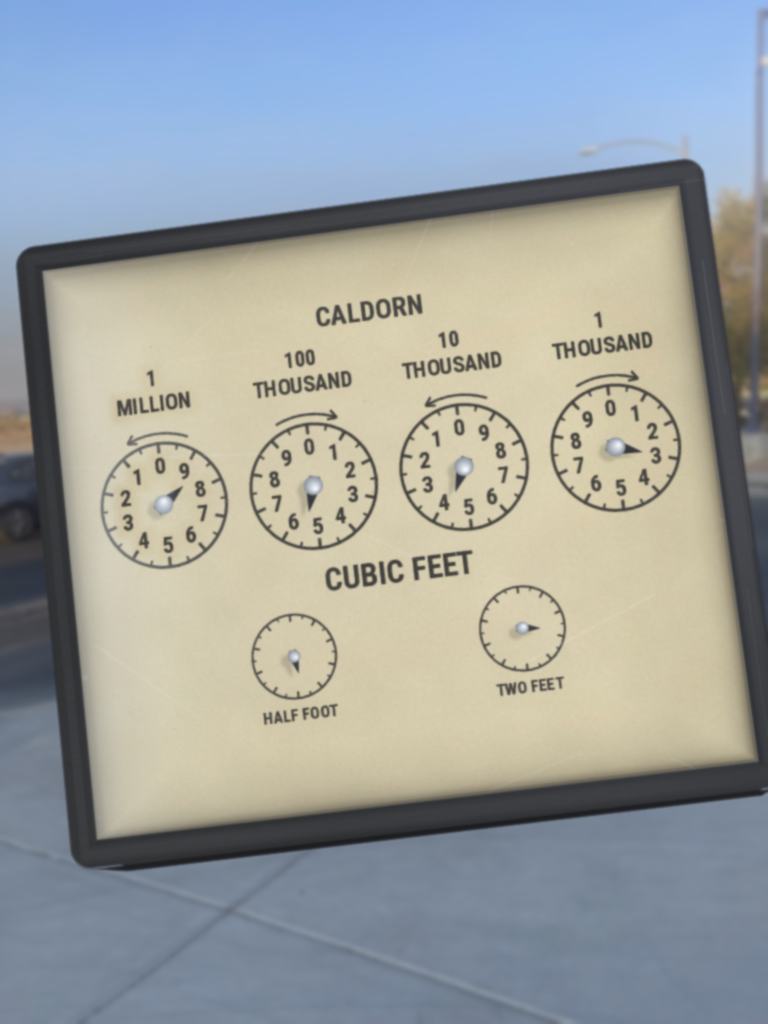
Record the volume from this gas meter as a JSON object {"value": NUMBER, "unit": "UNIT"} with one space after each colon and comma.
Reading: {"value": 854300, "unit": "ft³"}
